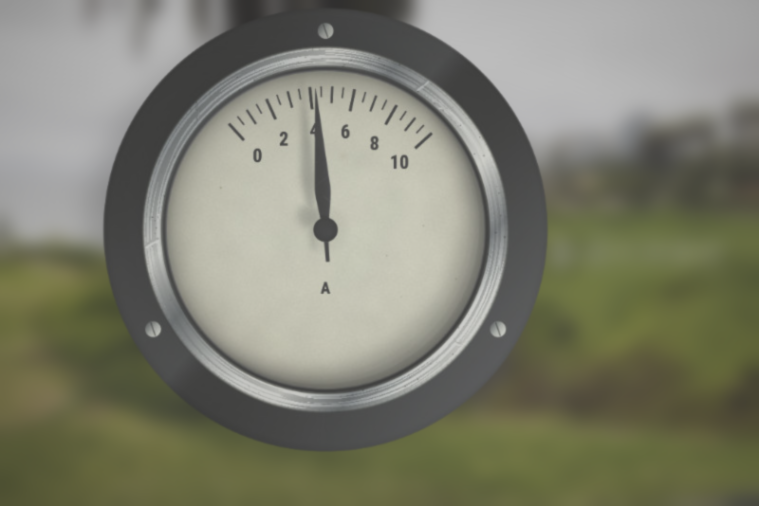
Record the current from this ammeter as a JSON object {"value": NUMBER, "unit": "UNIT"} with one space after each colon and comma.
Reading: {"value": 4.25, "unit": "A"}
